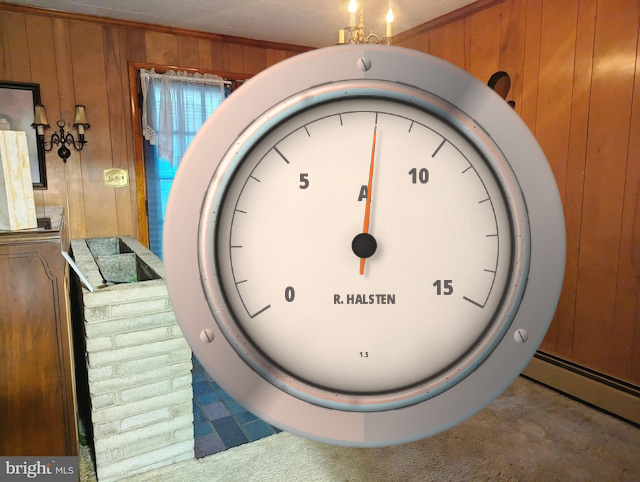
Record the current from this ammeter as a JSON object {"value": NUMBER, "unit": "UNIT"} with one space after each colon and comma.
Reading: {"value": 8, "unit": "A"}
